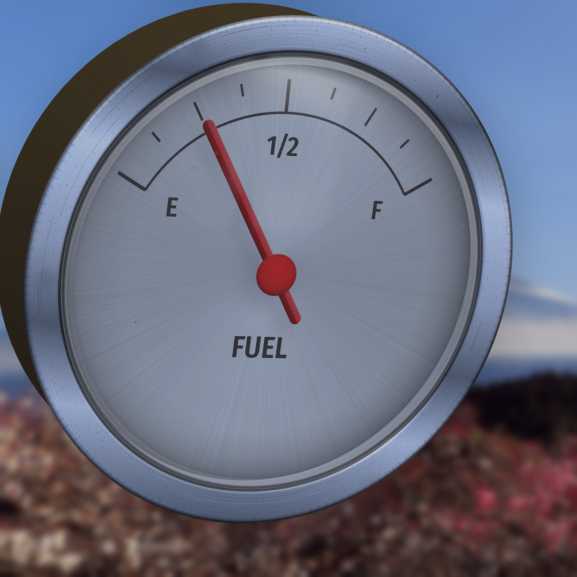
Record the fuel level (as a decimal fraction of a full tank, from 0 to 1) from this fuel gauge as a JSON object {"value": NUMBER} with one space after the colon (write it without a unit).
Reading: {"value": 0.25}
